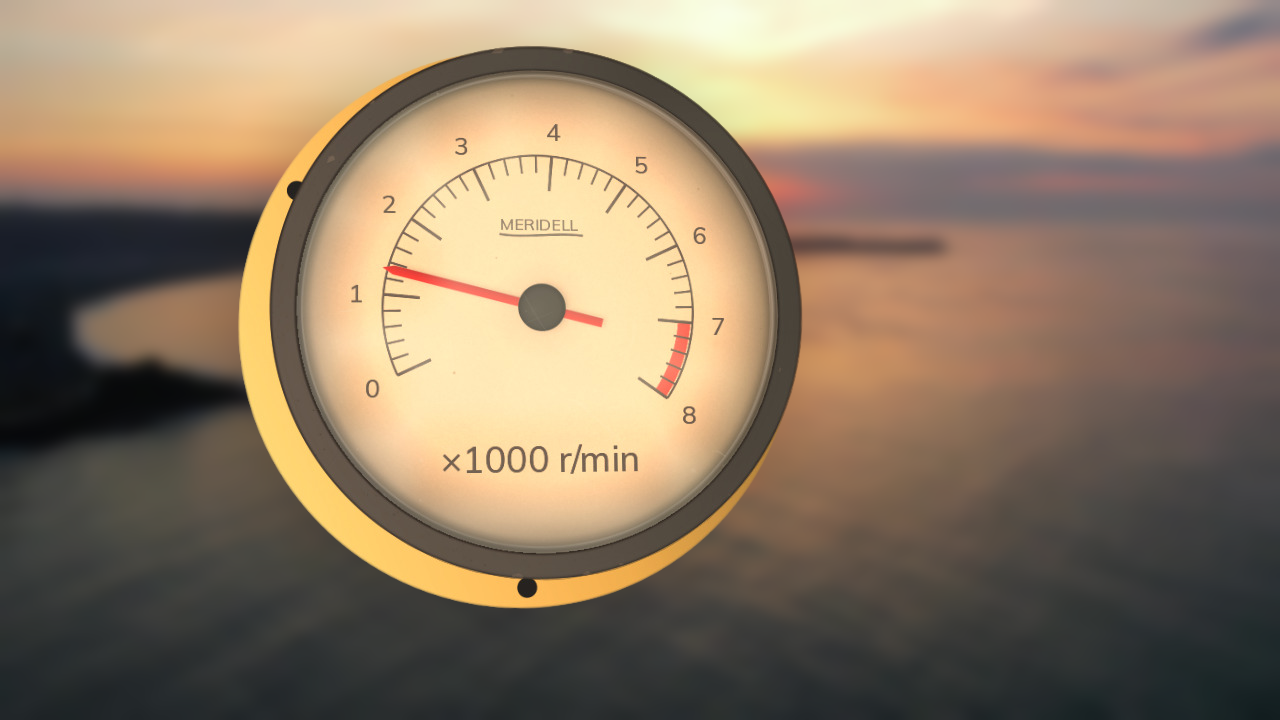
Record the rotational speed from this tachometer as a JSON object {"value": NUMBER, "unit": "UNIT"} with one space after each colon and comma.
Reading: {"value": 1300, "unit": "rpm"}
